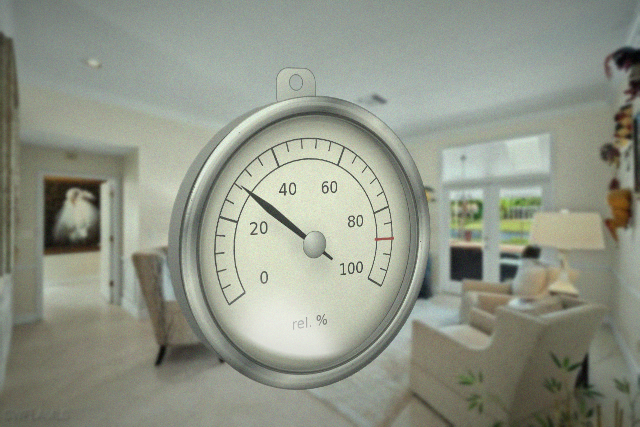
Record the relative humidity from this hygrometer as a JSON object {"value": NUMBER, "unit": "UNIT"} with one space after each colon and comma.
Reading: {"value": 28, "unit": "%"}
